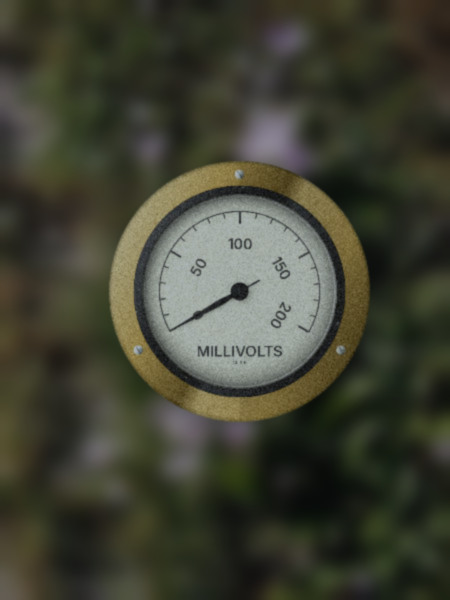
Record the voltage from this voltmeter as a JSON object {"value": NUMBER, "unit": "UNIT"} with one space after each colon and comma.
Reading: {"value": 0, "unit": "mV"}
